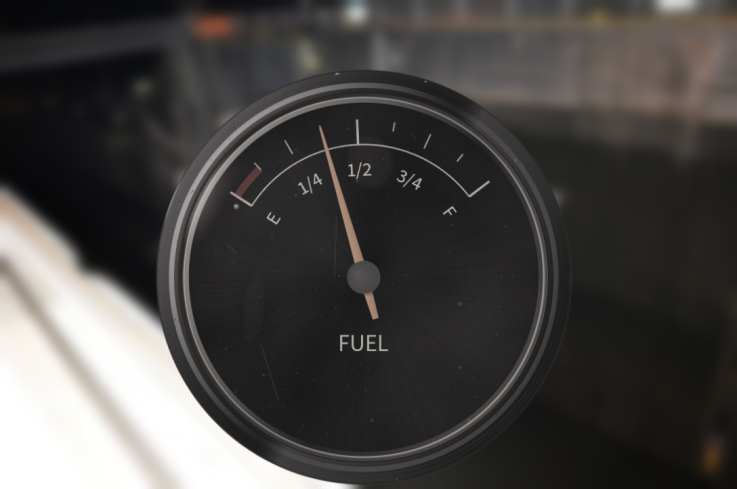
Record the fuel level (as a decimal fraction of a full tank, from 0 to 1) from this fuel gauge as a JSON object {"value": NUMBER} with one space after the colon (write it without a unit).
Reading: {"value": 0.375}
